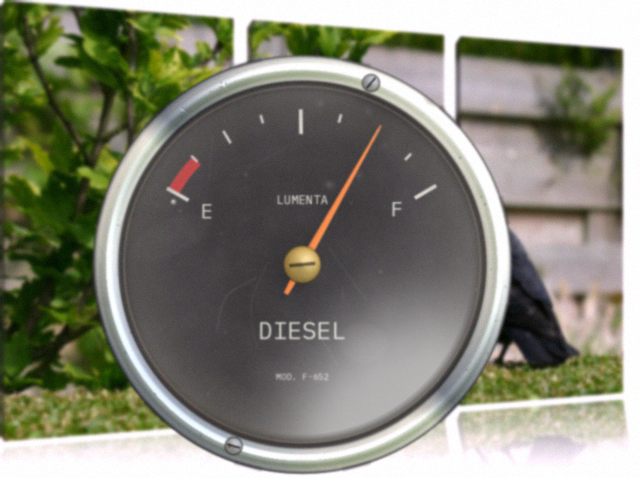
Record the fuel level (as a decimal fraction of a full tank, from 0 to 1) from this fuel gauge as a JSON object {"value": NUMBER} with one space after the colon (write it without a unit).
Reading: {"value": 0.75}
